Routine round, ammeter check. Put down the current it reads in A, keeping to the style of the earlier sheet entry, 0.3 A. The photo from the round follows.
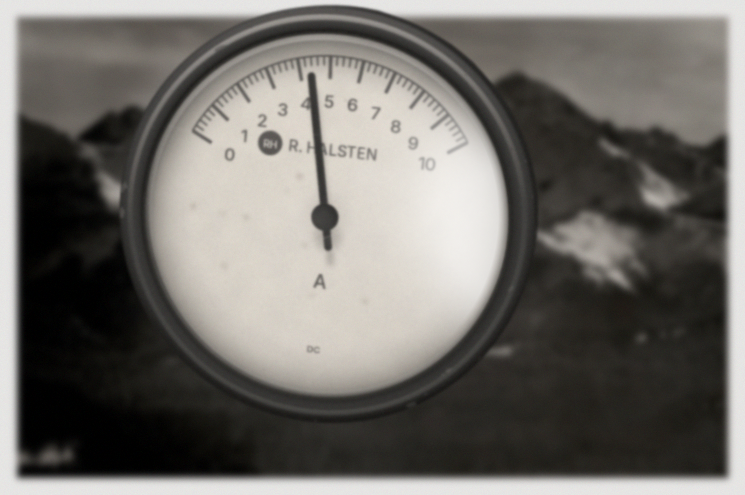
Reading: 4.4 A
